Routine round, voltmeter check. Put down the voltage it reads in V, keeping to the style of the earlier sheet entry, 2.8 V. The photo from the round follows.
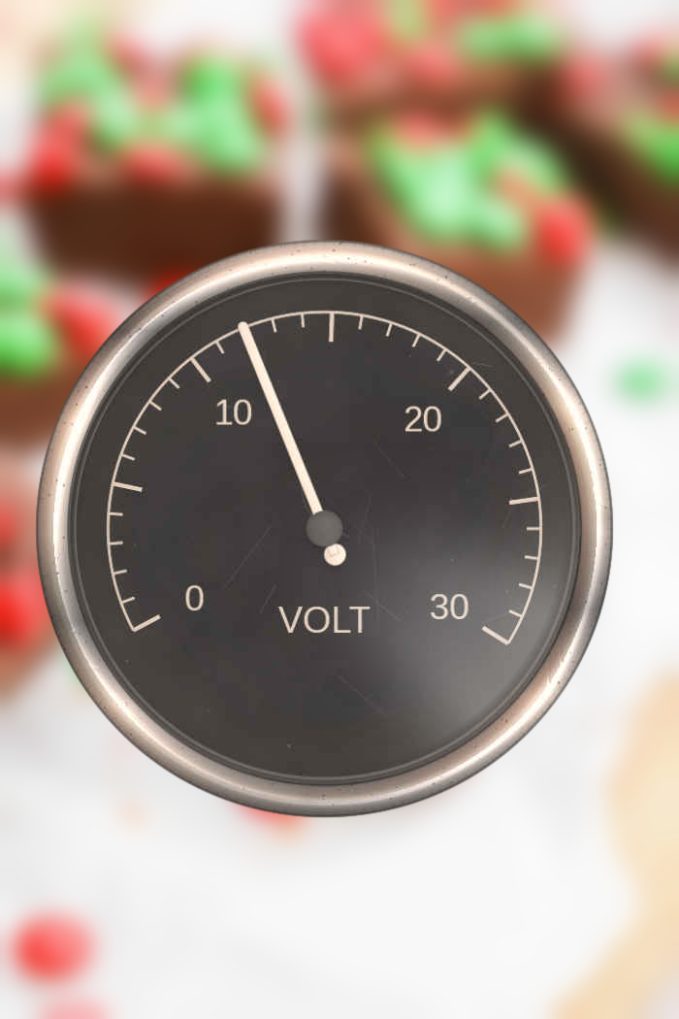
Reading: 12 V
